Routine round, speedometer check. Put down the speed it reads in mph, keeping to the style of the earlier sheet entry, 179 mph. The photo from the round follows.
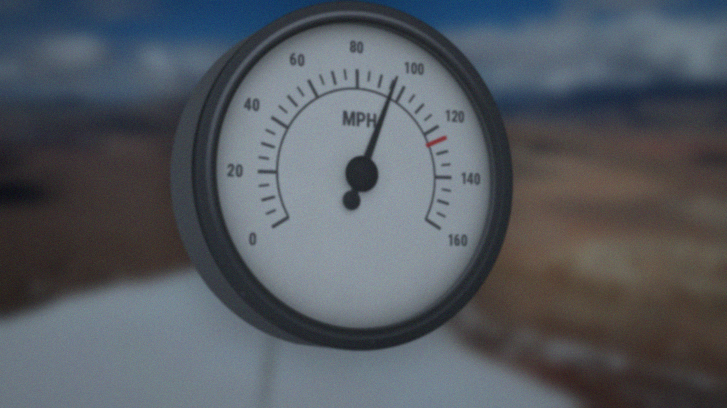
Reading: 95 mph
